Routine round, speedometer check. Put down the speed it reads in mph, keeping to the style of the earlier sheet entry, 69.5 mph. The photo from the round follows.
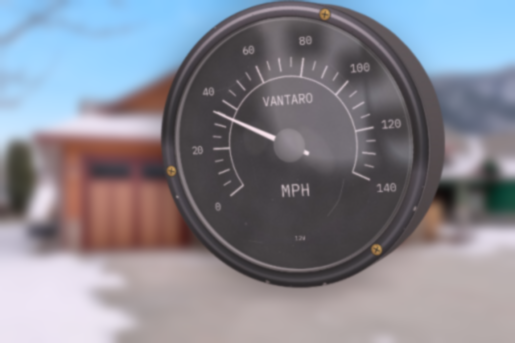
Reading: 35 mph
